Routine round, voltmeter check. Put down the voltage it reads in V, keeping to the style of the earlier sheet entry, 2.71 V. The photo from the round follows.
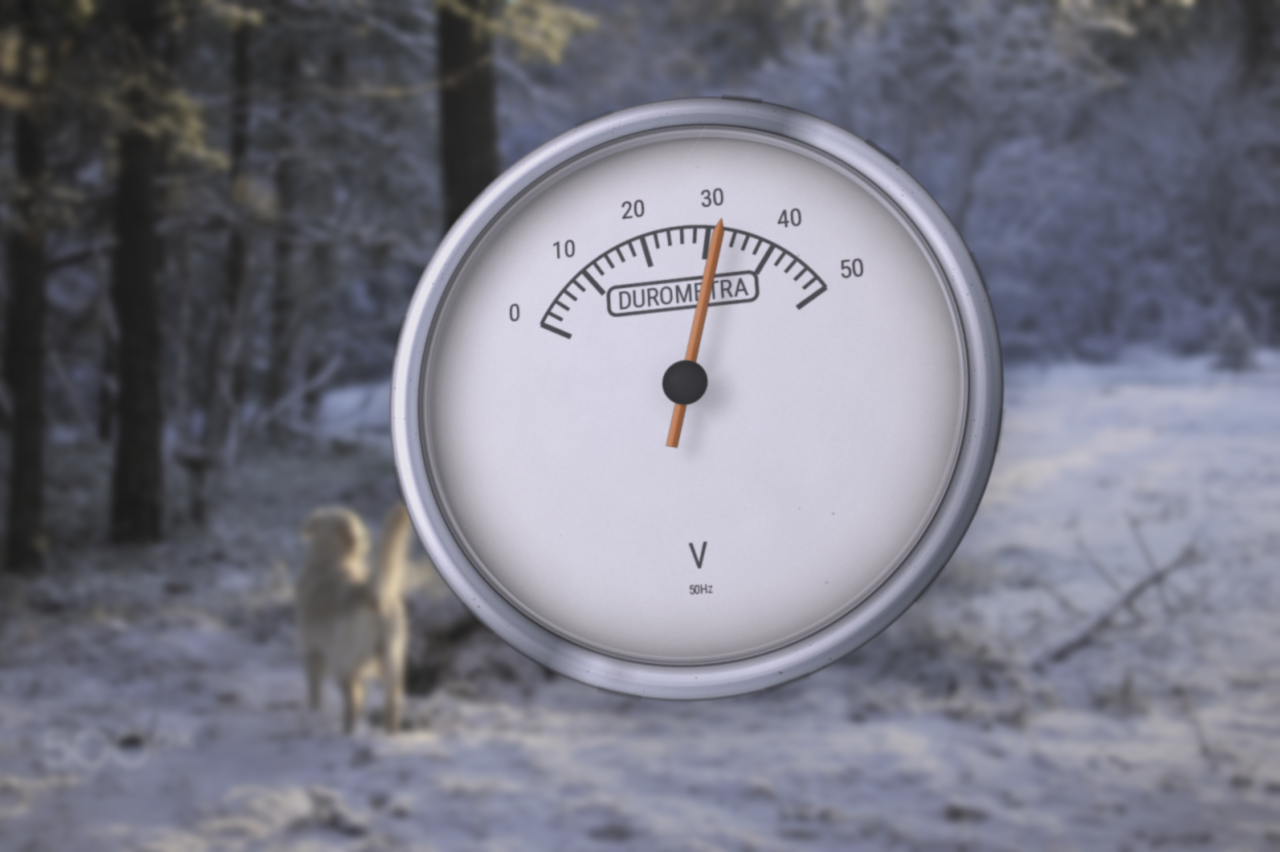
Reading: 32 V
